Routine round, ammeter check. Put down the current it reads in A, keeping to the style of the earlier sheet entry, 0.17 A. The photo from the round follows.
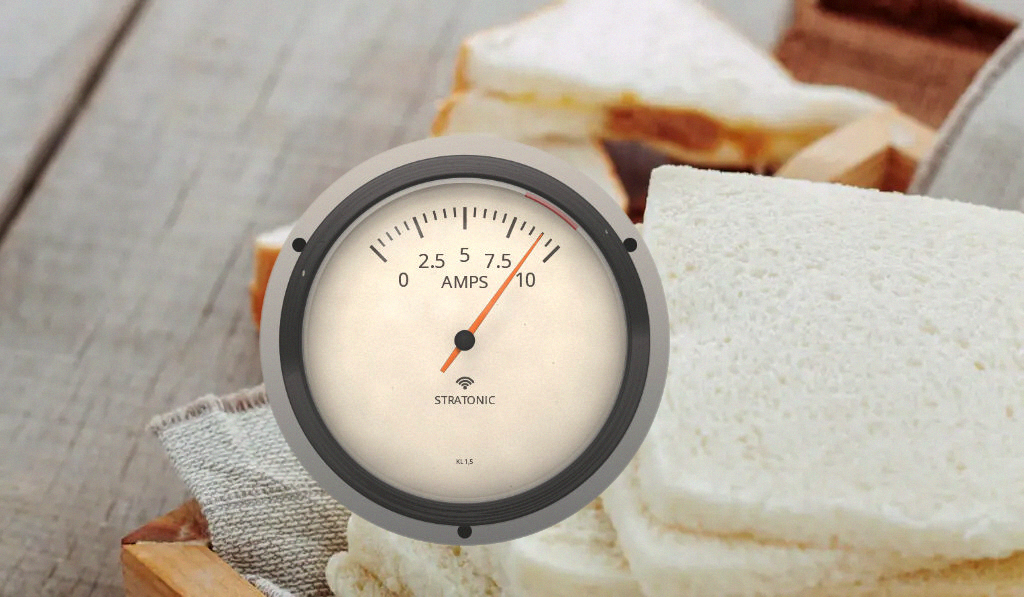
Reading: 9 A
